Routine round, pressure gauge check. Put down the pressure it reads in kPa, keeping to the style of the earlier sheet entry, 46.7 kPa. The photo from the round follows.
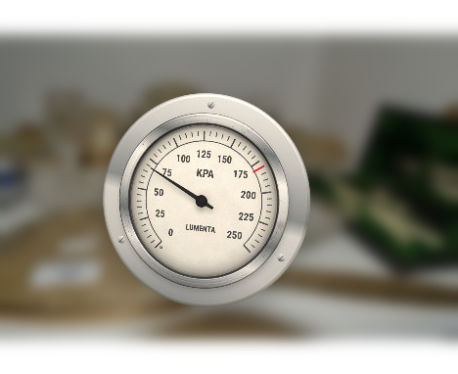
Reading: 70 kPa
